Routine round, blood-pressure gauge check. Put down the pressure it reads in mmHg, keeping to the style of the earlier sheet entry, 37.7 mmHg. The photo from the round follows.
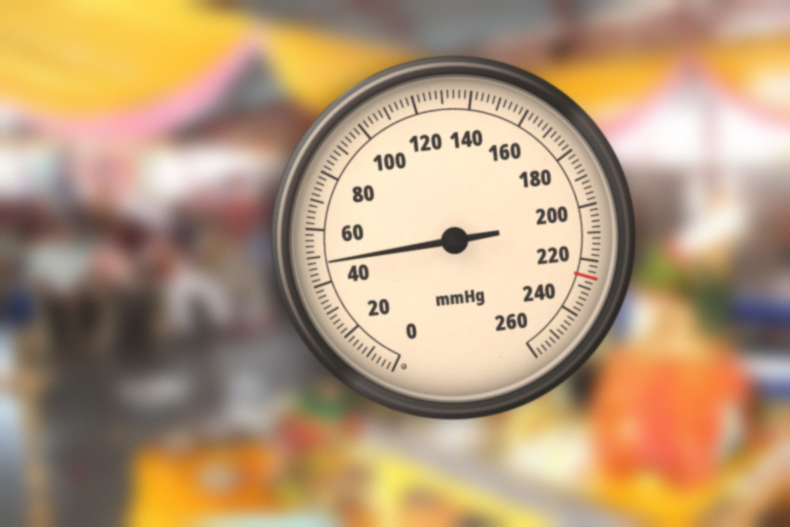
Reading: 48 mmHg
